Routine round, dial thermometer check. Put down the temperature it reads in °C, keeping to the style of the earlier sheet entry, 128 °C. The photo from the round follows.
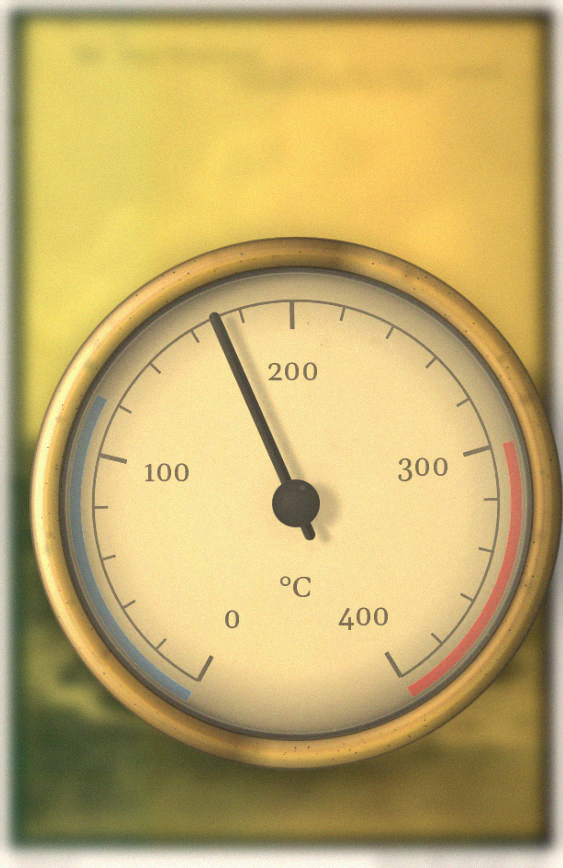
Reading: 170 °C
